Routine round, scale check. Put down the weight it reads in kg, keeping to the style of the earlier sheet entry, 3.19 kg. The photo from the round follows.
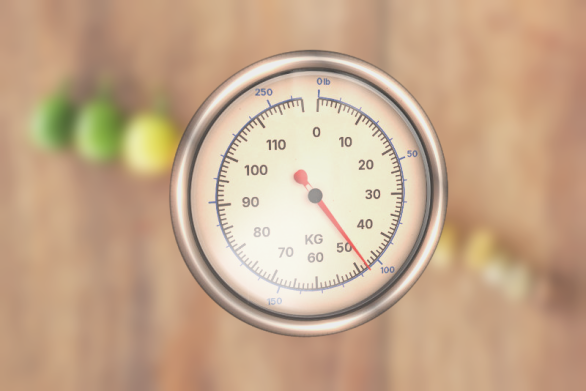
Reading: 48 kg
